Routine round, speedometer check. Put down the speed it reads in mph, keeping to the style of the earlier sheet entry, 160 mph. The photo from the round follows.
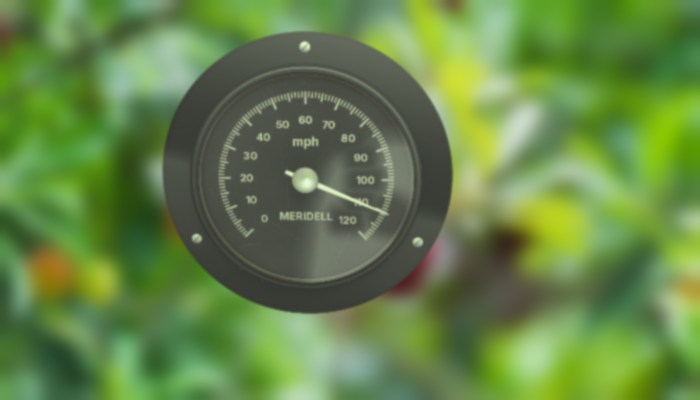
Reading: 110 mph
